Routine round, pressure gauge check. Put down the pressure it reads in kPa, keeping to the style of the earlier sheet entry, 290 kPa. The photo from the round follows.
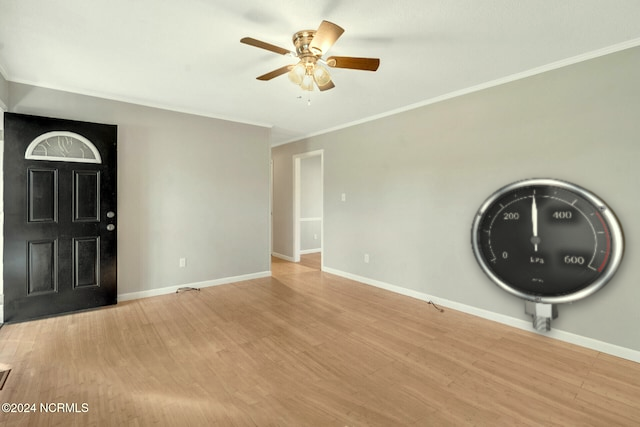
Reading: 300 kPa
